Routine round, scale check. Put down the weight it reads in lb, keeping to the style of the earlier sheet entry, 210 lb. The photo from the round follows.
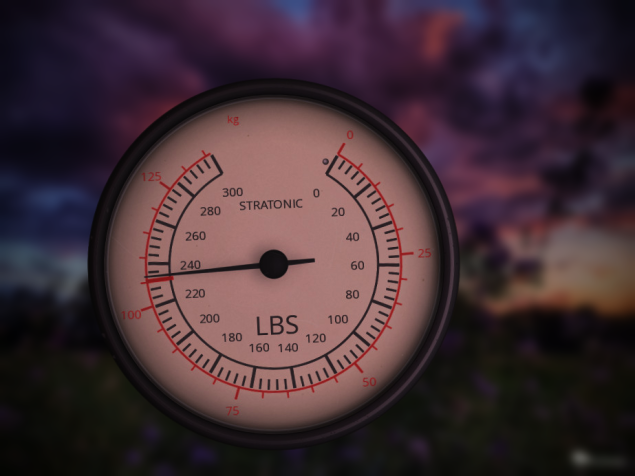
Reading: 234 lb
